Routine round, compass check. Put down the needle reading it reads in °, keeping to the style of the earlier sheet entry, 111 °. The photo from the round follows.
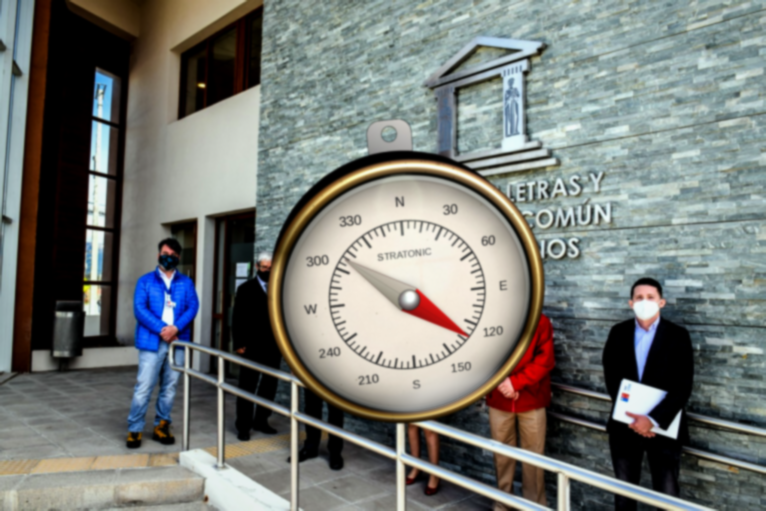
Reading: 130 °
